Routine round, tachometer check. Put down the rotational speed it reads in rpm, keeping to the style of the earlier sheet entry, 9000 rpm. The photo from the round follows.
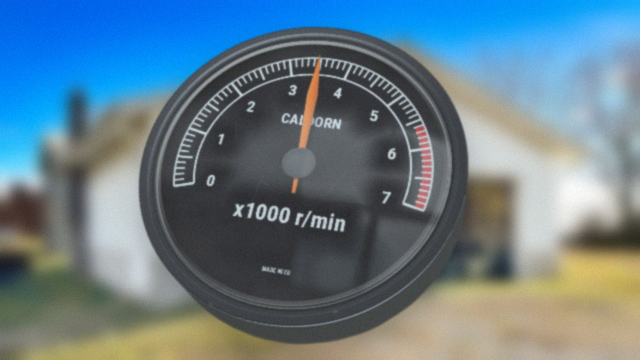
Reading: 3500 rpm
